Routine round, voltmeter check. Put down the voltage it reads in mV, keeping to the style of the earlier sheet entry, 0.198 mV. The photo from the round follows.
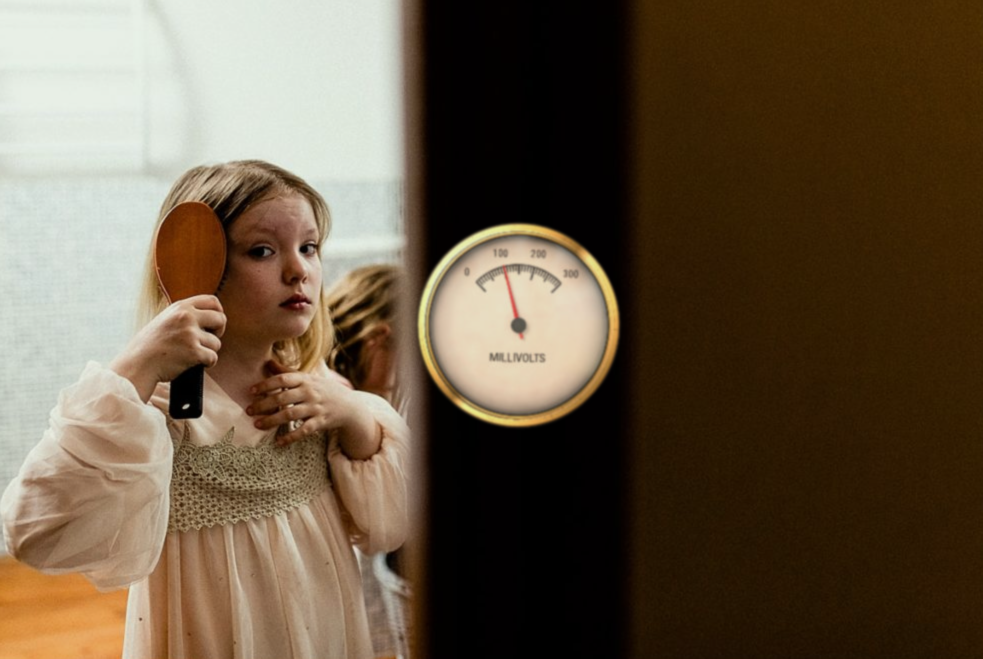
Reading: 100 mV
